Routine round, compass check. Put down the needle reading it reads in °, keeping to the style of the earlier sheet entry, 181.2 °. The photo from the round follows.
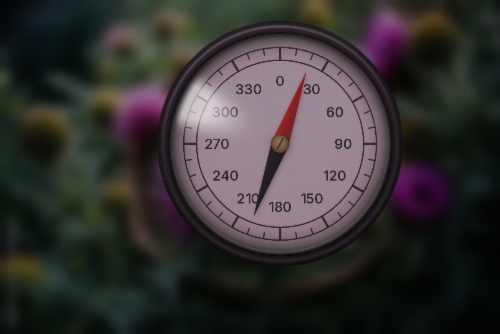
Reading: 20 °
